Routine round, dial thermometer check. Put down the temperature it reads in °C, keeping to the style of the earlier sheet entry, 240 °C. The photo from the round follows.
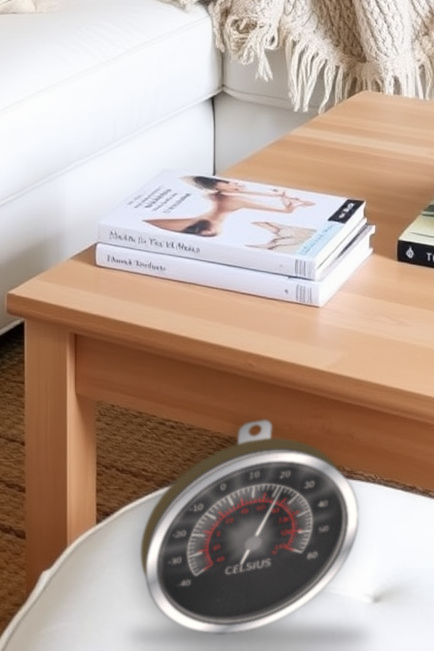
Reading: 20 °C
